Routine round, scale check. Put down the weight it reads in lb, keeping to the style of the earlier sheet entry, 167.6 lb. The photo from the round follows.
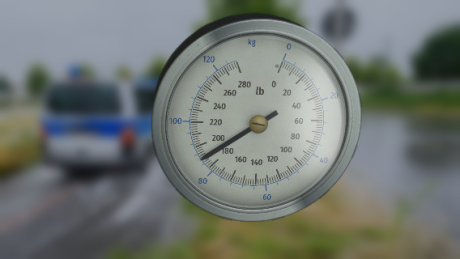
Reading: 190 lb
